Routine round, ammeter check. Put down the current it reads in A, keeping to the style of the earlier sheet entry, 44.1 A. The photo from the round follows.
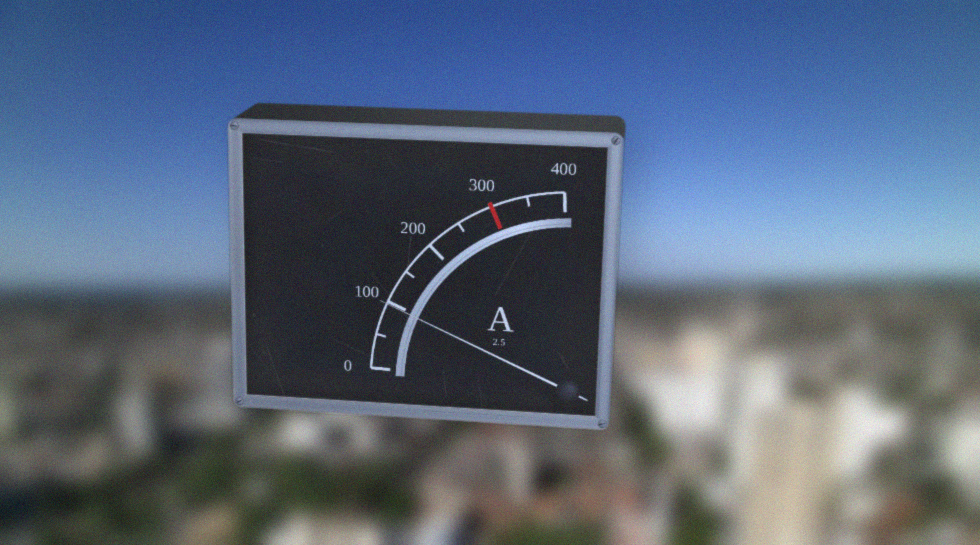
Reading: 100 A
